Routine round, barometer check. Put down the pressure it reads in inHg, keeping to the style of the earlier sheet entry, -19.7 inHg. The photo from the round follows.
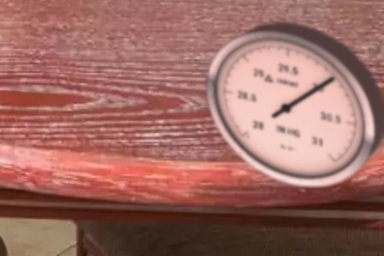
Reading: 30 inHg
